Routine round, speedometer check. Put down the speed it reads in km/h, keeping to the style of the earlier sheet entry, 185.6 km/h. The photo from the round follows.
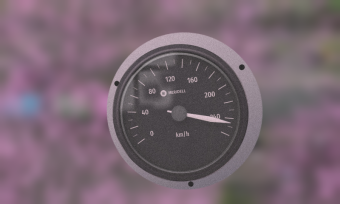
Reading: 245 km/h
